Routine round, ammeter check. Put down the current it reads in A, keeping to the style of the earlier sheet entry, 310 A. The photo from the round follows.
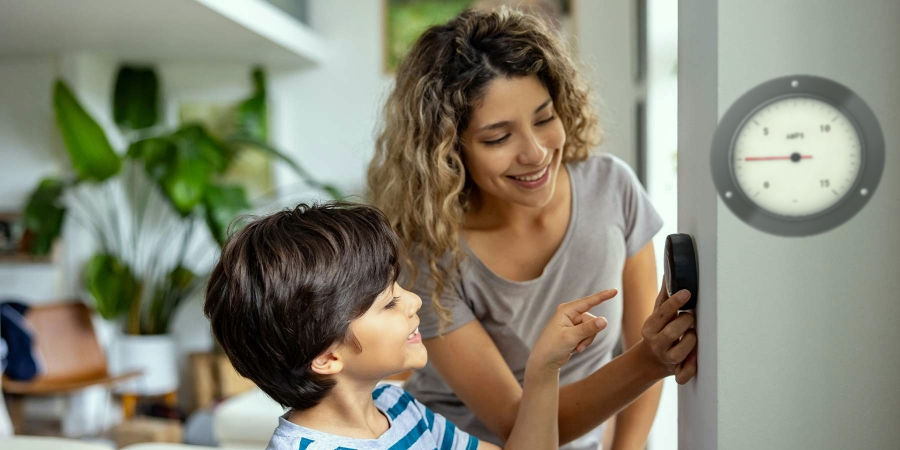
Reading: 2.5 A
